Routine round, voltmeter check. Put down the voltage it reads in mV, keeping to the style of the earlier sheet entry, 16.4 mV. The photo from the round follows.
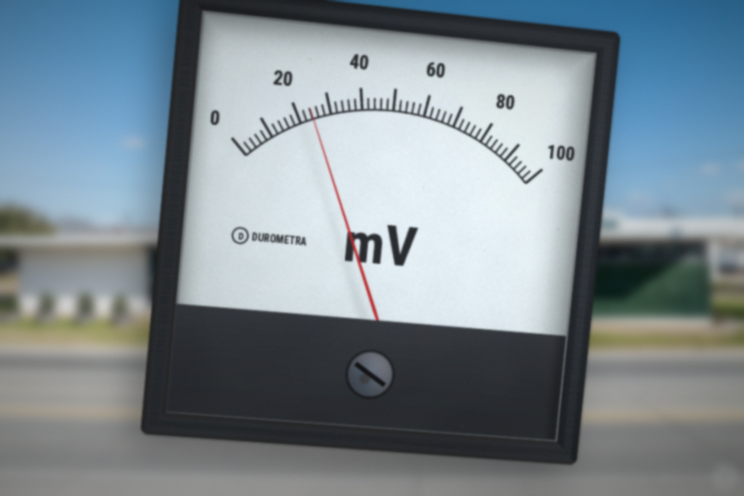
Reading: 24 mV
